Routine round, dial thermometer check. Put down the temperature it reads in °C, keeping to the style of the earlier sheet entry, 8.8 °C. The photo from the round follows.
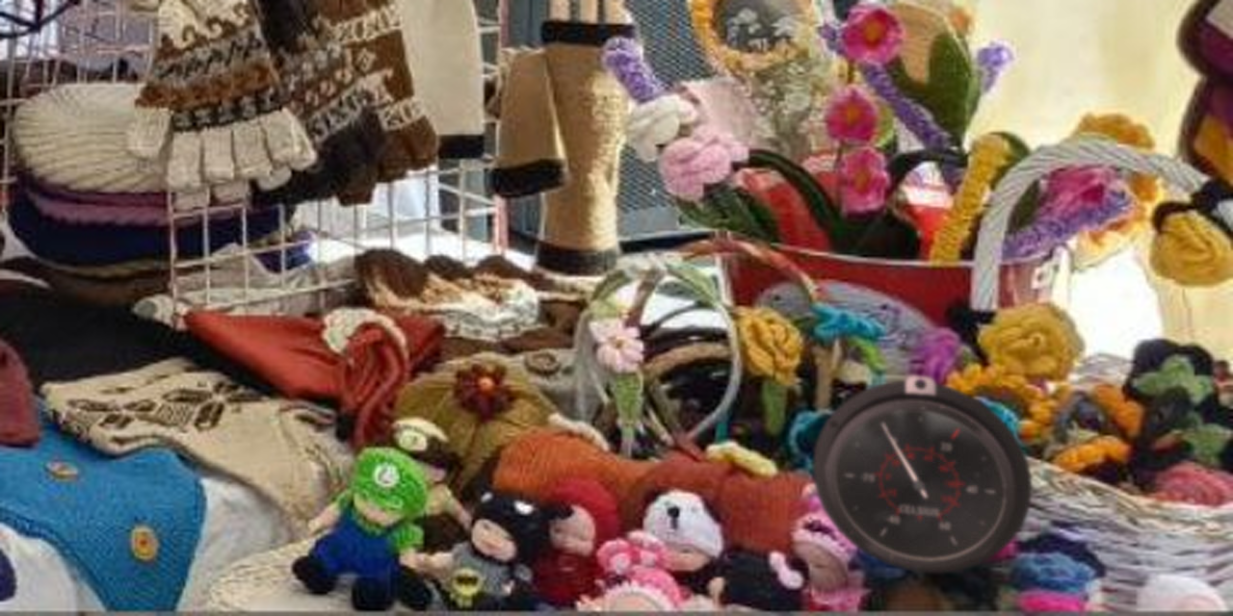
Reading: 0 °C
